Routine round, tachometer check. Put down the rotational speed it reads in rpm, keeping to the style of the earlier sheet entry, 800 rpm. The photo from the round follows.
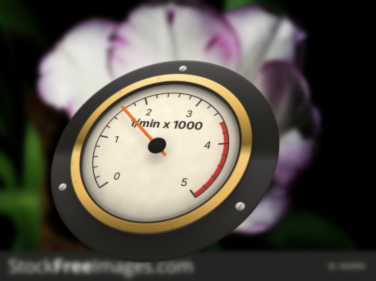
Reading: 1600 rpm
